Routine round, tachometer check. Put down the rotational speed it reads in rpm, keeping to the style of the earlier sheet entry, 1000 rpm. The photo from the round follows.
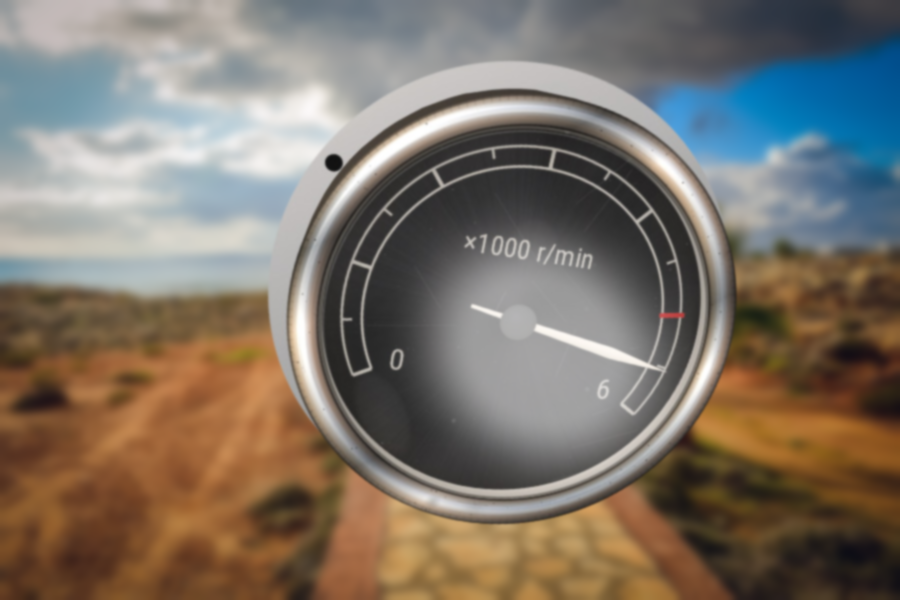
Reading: 5500 rpm
